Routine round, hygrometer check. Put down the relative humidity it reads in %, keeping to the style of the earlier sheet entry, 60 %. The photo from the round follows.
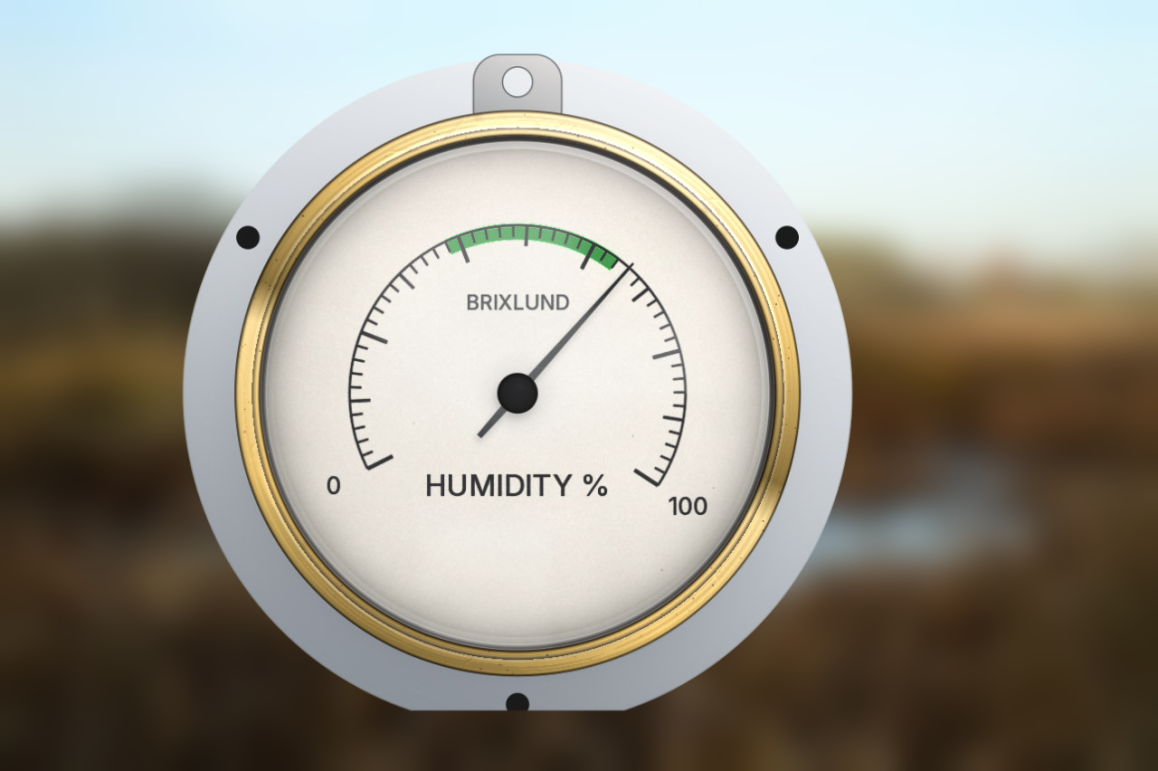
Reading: 66 %
